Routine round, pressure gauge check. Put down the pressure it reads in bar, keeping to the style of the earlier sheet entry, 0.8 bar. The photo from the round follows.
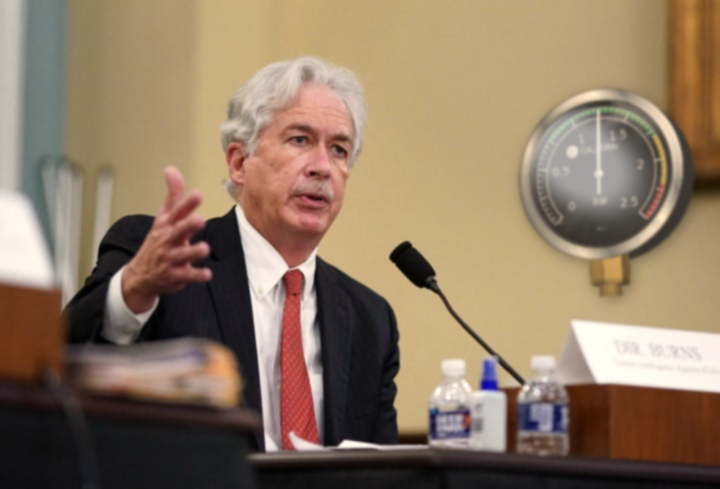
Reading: 1.25 bar
